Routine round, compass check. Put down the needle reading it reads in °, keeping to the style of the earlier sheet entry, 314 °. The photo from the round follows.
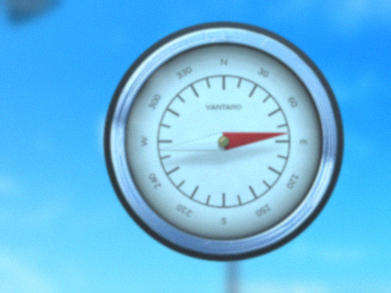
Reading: 82.5 °
